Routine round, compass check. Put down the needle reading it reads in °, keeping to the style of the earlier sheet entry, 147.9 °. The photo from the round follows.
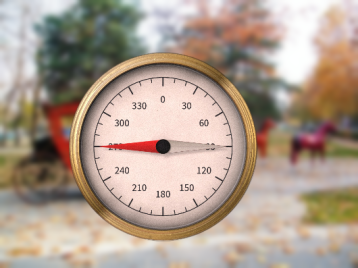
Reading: 270 °
